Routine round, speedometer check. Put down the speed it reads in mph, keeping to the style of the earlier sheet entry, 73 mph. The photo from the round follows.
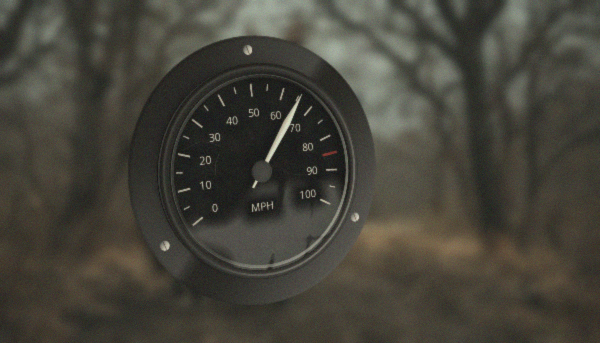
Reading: 65 mph
